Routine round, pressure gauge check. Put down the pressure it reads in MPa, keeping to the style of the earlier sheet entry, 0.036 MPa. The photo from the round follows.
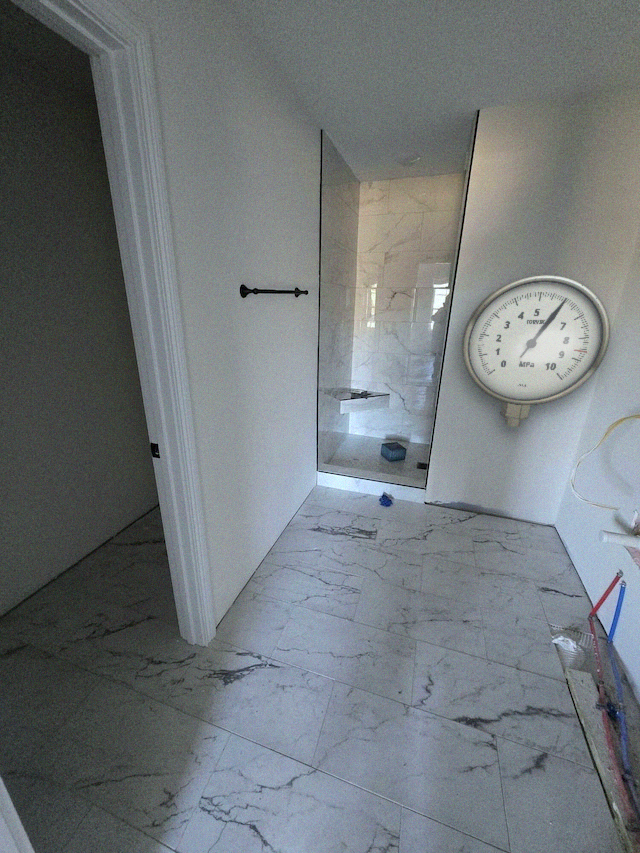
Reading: 6 MPa
